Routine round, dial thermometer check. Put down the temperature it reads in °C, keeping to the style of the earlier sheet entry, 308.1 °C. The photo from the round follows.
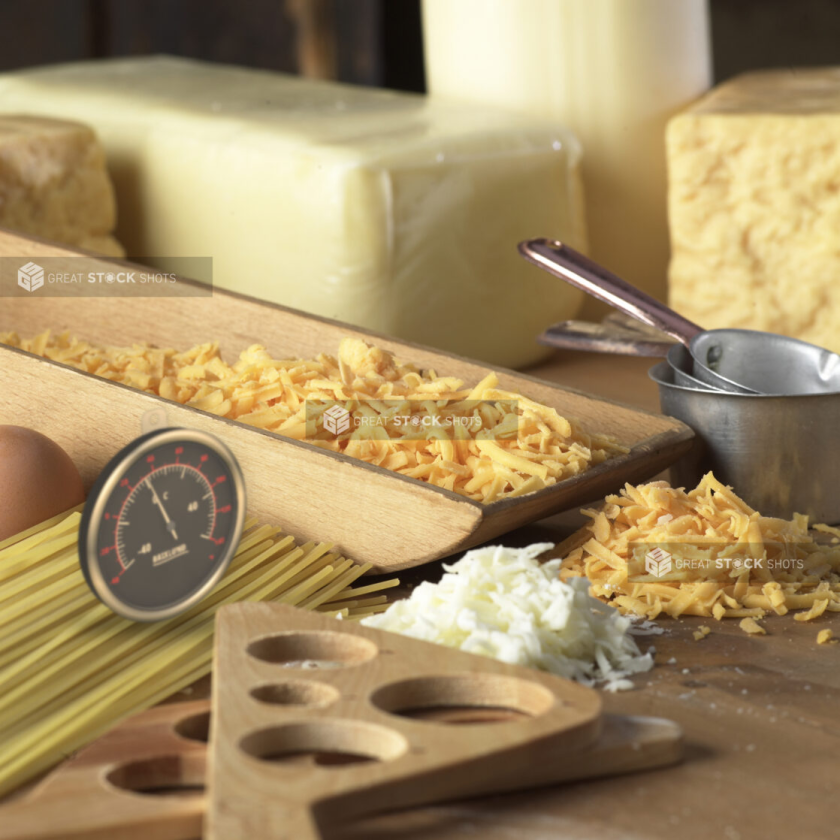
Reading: 0 °C
